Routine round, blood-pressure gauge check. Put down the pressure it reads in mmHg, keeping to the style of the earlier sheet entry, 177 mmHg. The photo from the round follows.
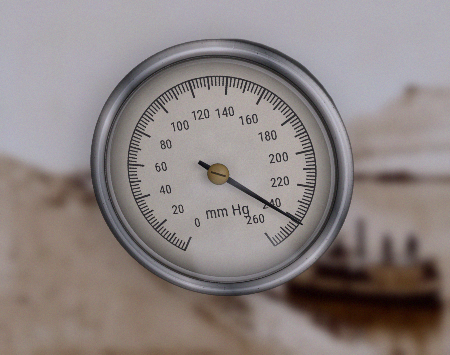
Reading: 240 mmHg
